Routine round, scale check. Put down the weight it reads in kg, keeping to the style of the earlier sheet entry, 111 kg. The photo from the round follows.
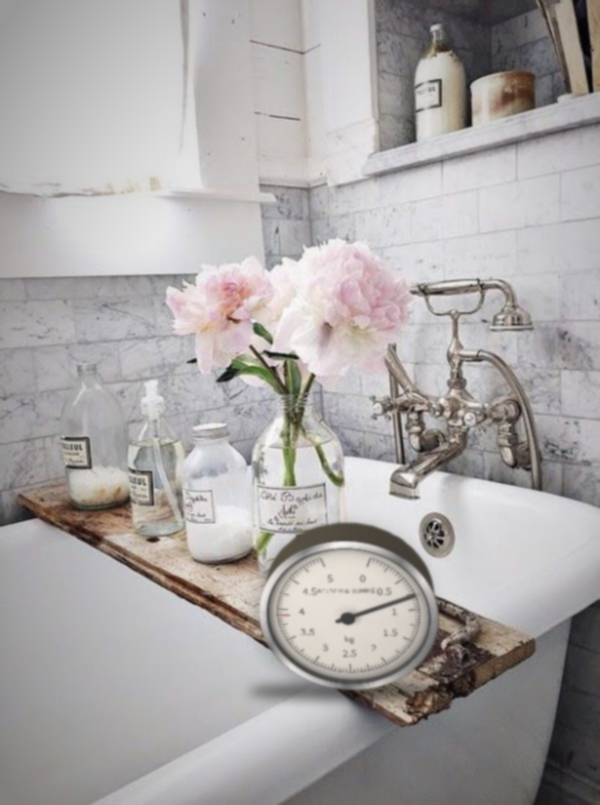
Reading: 0.75 kg
